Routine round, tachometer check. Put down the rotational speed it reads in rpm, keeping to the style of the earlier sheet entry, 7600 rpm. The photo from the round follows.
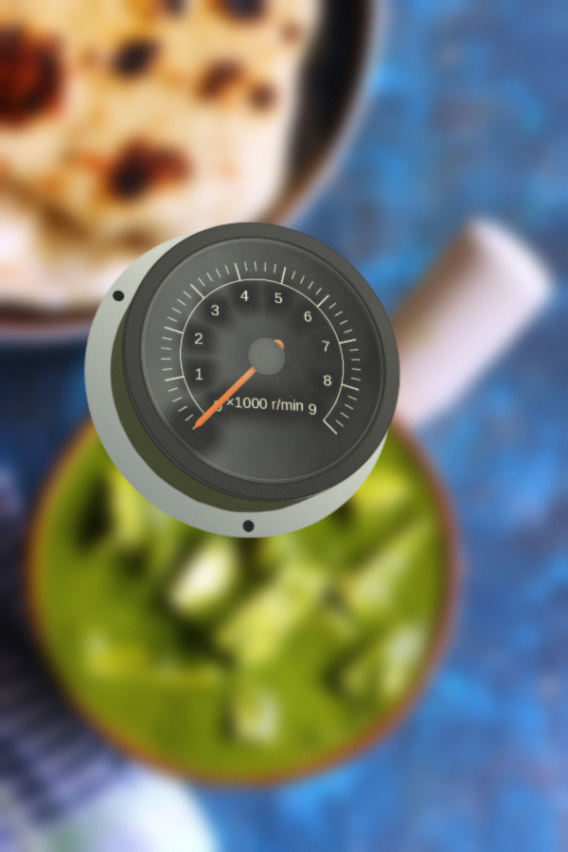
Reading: 0 rpm
